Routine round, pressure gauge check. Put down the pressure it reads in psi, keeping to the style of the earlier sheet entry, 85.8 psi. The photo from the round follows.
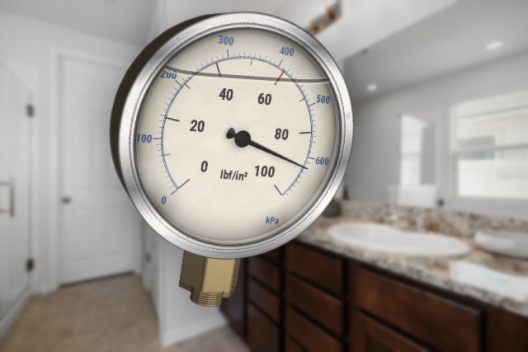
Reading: 90 psi
